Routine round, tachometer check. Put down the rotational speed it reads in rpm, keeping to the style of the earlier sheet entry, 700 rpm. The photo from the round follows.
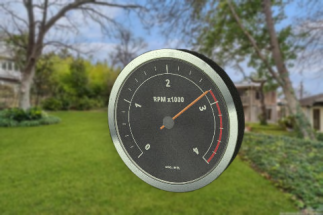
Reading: 2800 rpm
